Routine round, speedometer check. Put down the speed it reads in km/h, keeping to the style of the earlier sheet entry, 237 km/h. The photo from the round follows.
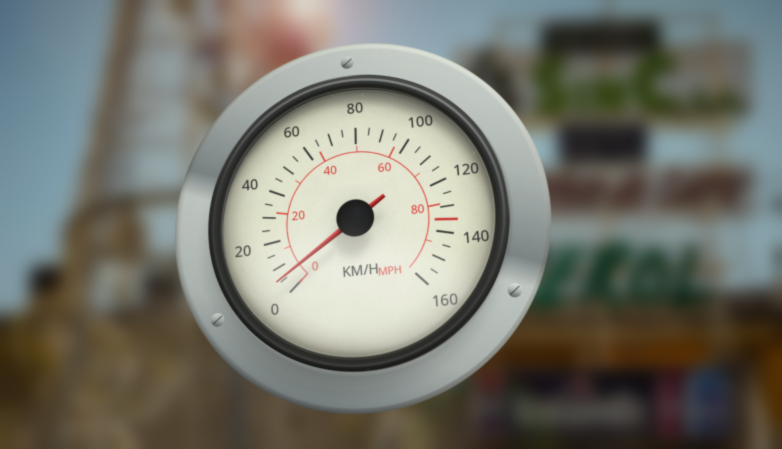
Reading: 5 km/h
